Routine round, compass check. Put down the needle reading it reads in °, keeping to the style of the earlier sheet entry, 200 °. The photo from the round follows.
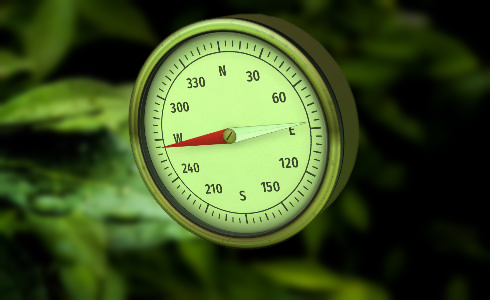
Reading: 265 °
